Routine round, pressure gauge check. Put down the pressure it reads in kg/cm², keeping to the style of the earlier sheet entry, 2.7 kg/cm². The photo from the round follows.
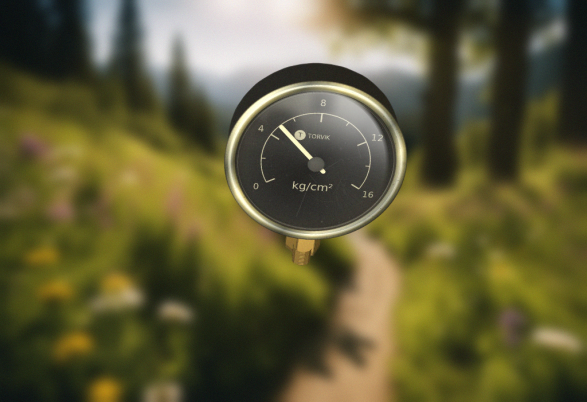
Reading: 5 kg/cm²
